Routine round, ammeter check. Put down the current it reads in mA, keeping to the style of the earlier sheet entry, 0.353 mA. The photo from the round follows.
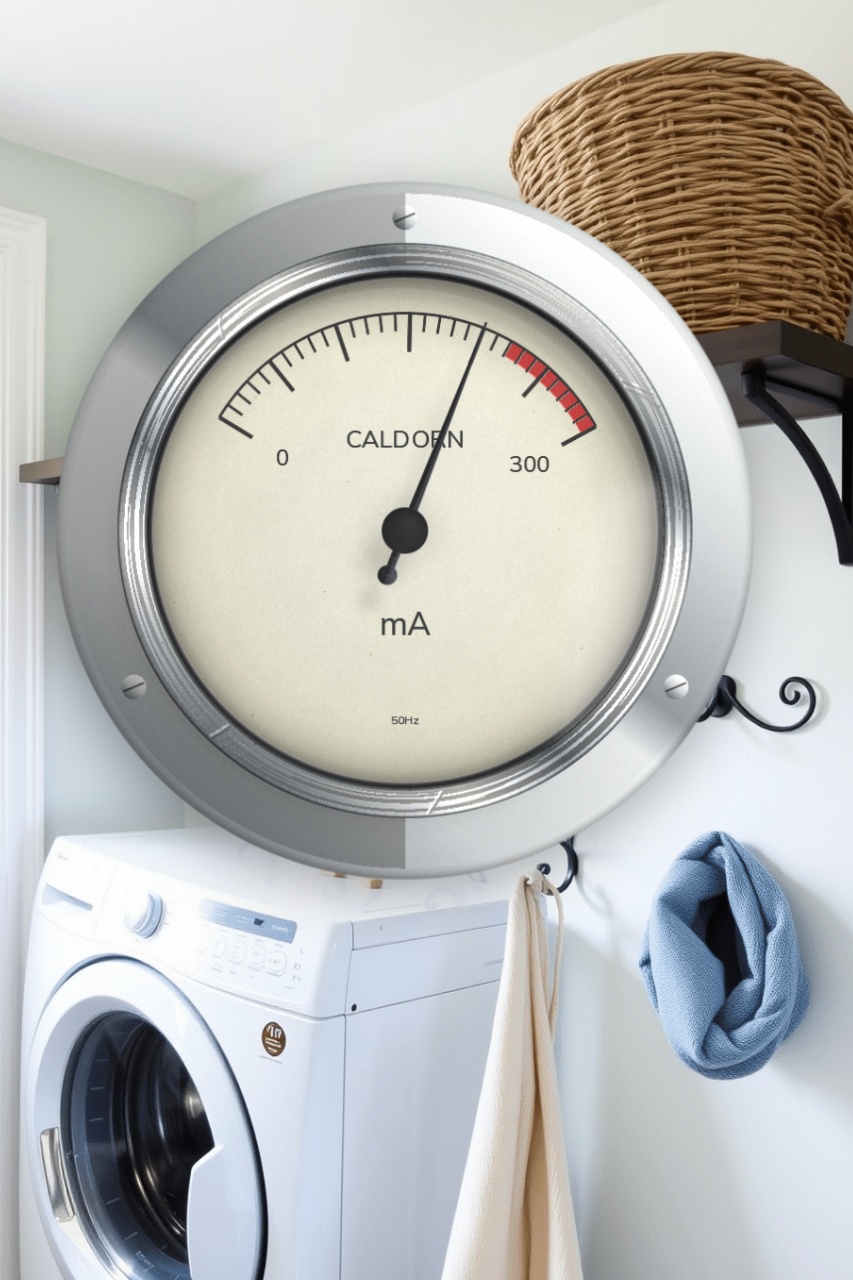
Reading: 200 mA
